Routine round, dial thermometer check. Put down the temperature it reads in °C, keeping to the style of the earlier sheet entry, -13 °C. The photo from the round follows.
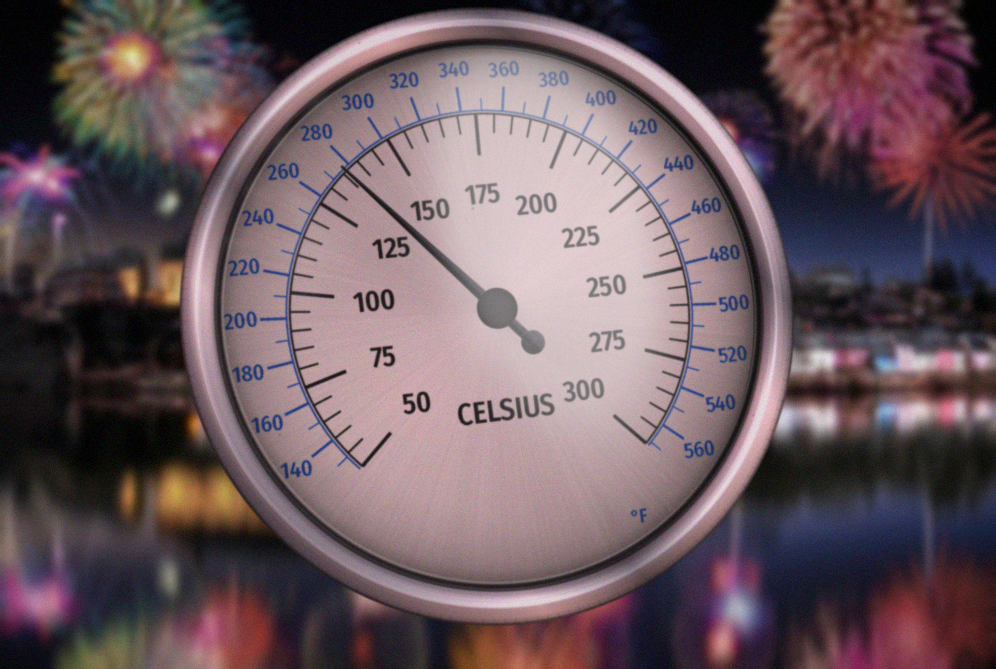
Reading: 135 °C
